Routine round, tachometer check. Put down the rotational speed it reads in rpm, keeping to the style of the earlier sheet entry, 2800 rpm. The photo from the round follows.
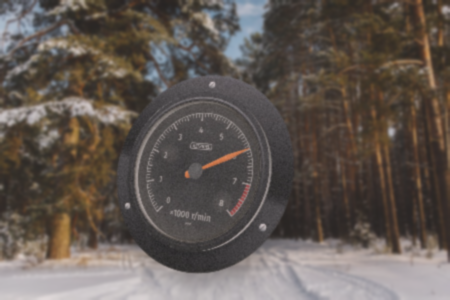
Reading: 6000 rpm
